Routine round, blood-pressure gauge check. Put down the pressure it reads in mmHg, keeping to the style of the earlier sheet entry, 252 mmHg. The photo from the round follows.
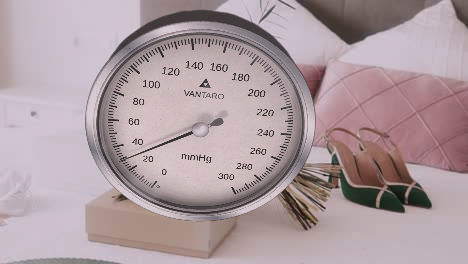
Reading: 30 mmHg
